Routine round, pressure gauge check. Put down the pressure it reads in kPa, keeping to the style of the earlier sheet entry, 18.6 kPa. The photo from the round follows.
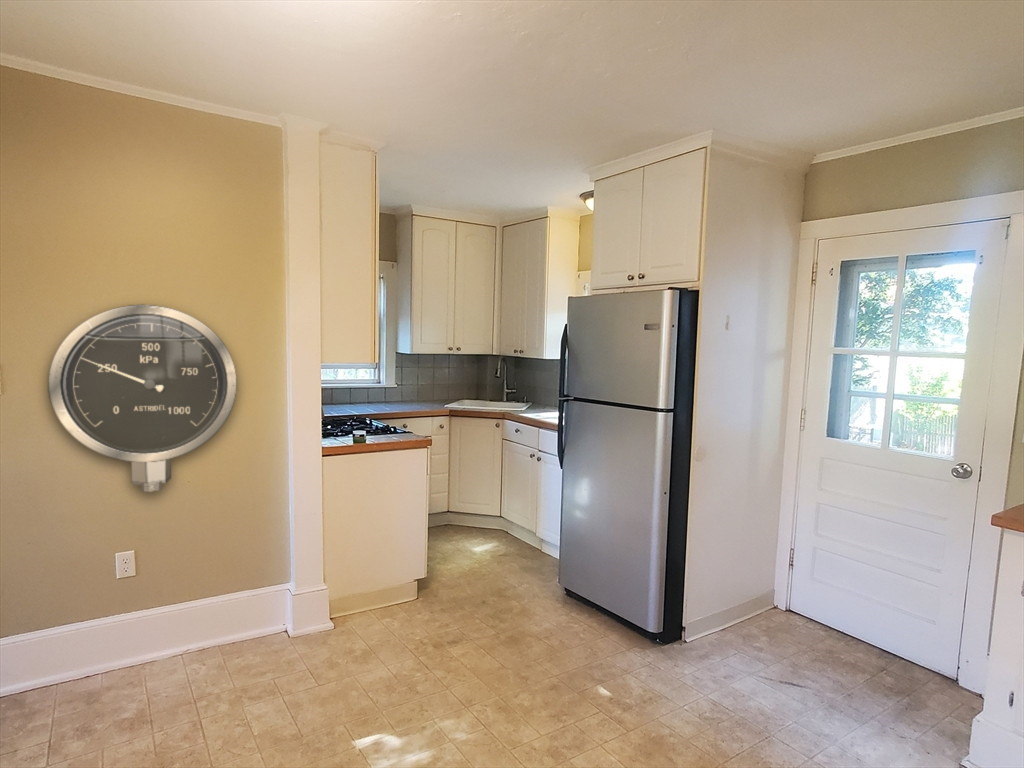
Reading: 250 kPa
